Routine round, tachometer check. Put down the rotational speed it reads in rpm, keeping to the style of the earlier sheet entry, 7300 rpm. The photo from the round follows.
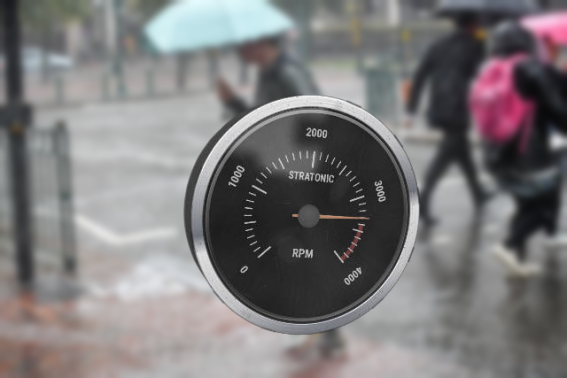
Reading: 3300 rpm
